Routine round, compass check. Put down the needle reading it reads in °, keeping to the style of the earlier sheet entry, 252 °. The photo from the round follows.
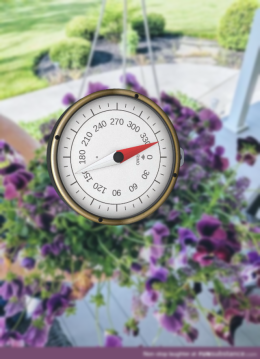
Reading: 340 °
